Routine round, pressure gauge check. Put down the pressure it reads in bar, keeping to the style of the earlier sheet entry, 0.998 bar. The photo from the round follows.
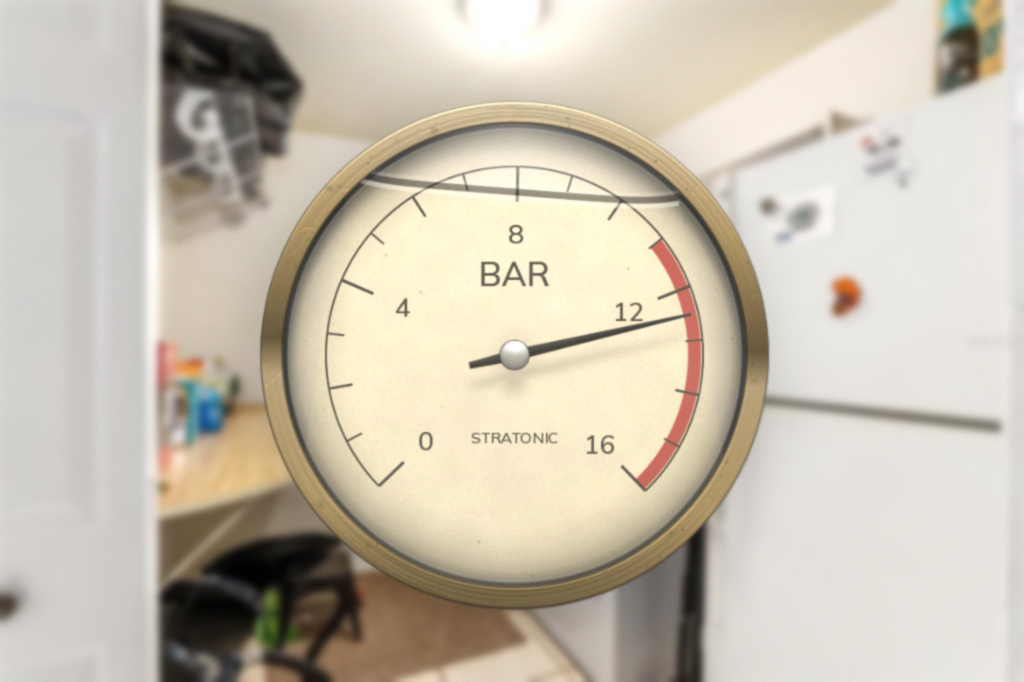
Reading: 12.5 bar
